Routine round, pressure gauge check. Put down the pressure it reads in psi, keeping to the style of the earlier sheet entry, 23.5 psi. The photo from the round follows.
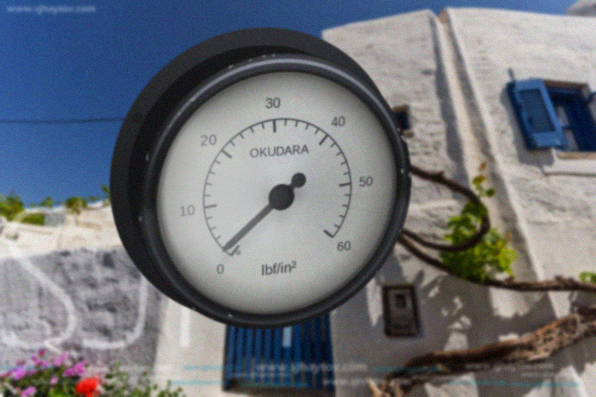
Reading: 2 psi
